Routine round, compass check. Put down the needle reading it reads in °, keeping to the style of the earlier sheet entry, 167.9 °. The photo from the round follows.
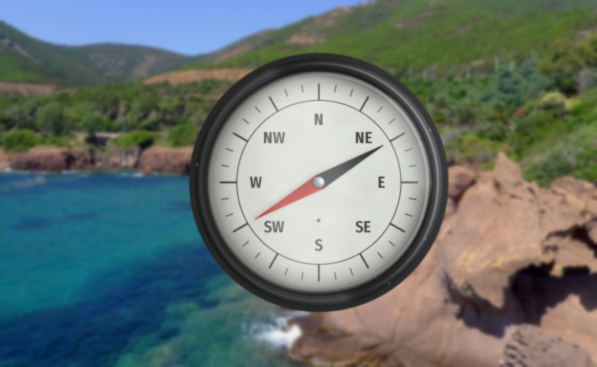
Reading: 240 °
